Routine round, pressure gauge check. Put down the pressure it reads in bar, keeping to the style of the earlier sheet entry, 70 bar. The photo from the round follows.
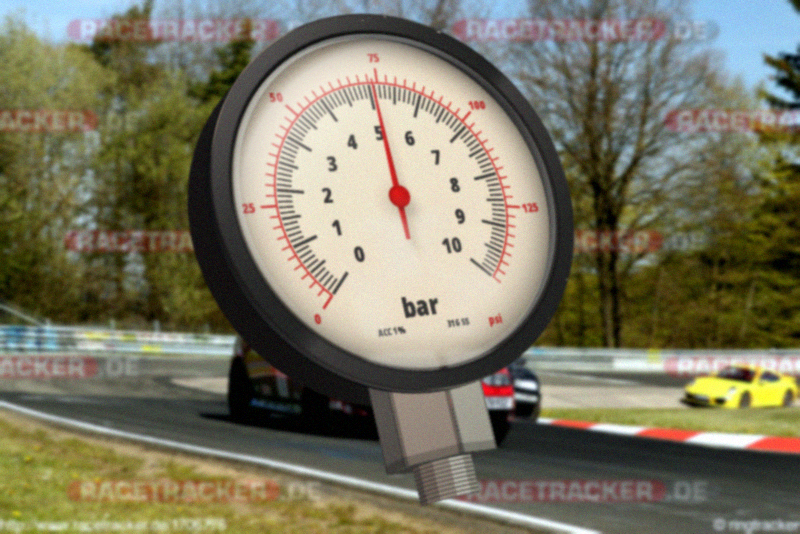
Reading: 5 bar
